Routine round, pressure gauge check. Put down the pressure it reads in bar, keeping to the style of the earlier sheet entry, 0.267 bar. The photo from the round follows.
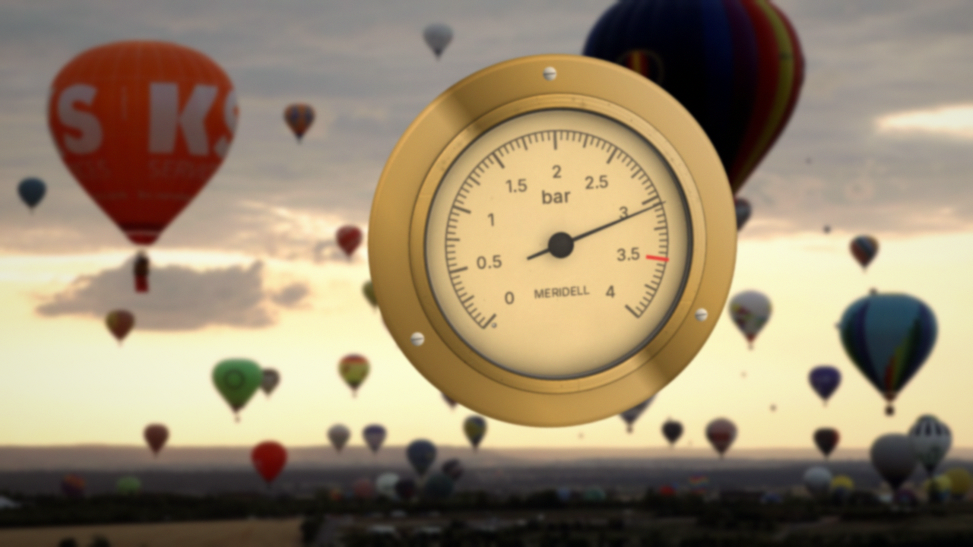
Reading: 3.05 bar
